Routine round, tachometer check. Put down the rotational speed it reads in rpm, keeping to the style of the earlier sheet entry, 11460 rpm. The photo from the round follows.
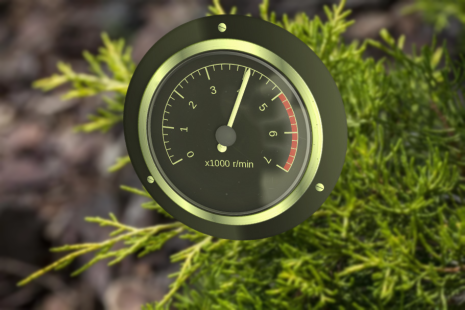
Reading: 4100 rpm
